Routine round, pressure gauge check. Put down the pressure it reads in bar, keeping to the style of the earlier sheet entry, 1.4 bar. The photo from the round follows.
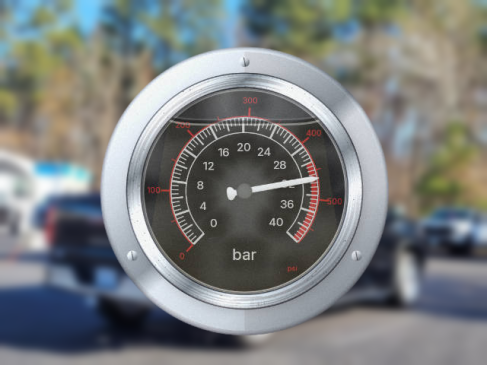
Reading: 32 bar
